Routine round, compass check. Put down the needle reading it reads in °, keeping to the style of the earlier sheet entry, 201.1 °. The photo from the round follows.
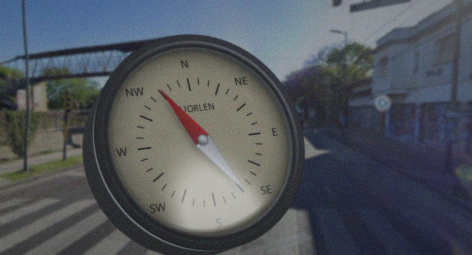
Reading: 330 °
